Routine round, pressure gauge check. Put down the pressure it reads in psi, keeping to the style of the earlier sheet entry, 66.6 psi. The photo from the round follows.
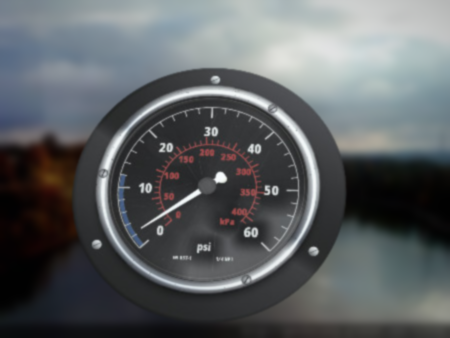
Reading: 2 psi
